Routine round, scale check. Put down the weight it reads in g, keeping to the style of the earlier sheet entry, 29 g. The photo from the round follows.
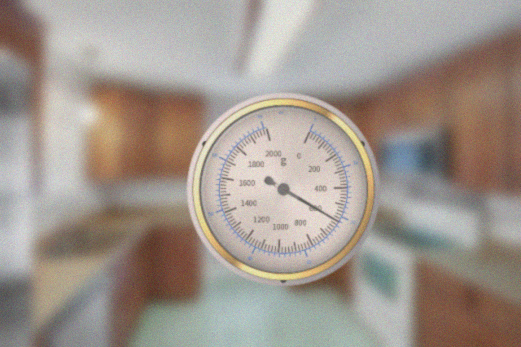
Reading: 600 g
